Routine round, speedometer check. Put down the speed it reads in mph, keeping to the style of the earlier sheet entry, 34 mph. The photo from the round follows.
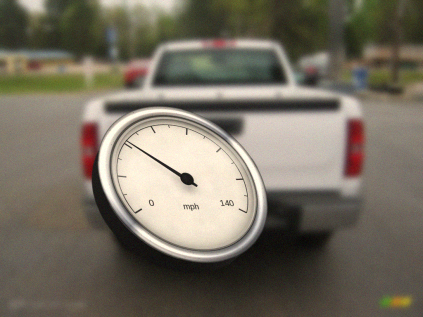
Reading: 40 mph
